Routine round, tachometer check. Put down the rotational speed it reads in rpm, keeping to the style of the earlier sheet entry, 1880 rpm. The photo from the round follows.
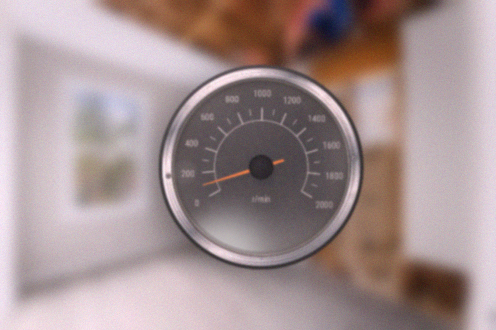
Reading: 100 rpm
